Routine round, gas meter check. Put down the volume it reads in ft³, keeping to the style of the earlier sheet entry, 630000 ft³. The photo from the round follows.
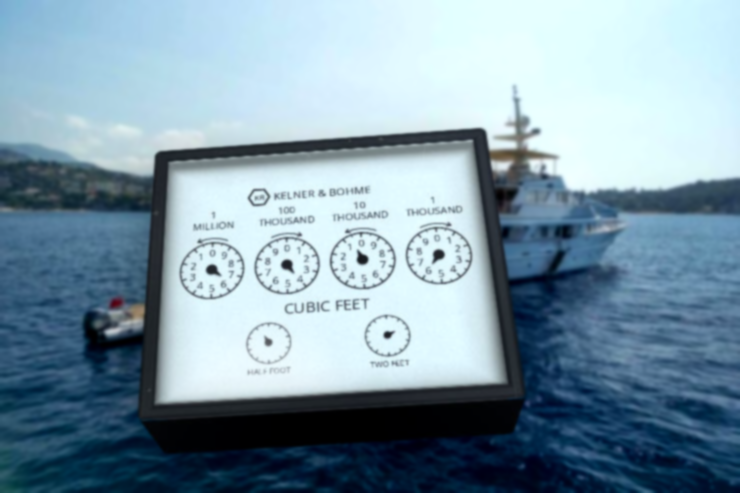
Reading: 640600 ft³
